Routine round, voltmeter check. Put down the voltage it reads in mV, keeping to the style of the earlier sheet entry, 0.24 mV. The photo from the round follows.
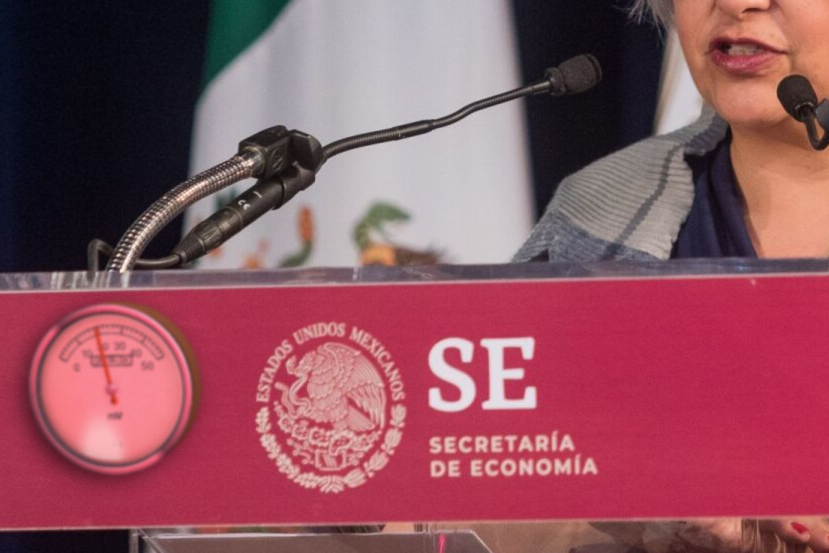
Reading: 20 mV
